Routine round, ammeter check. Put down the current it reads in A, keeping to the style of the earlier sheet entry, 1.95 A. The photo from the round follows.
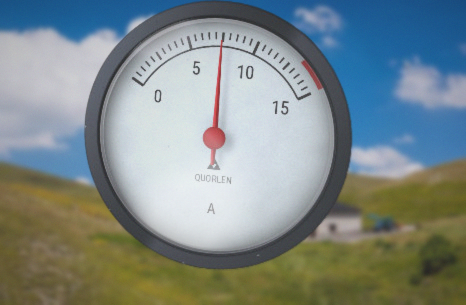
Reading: 7.5 A
